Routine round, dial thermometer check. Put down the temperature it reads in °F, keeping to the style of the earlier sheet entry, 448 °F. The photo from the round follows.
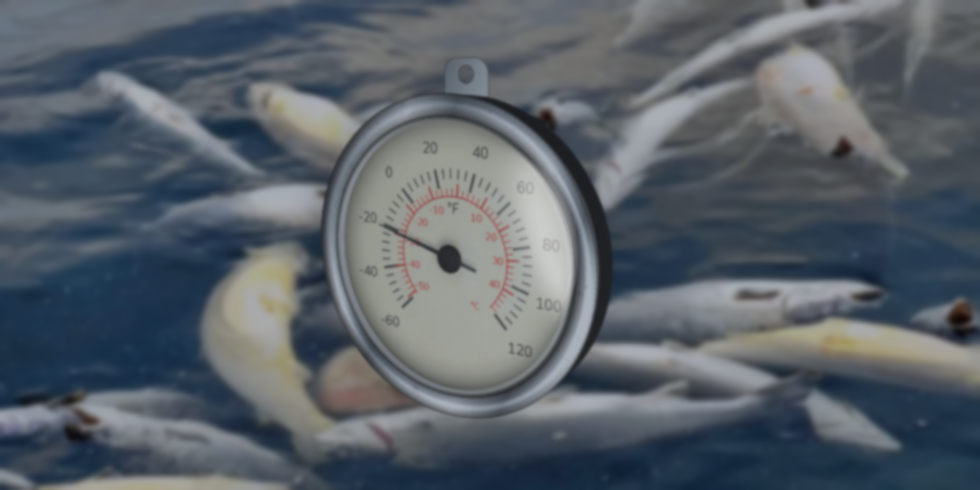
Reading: -20 °F
